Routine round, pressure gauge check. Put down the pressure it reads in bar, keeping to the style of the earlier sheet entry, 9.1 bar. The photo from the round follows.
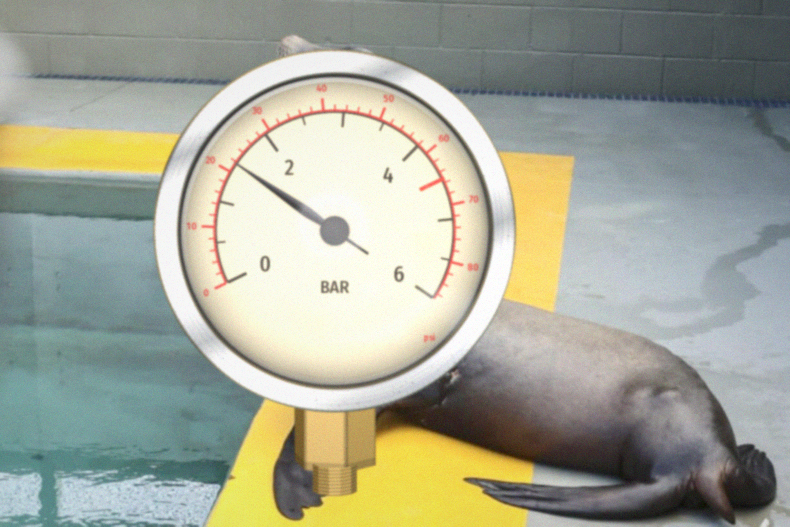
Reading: 1.5 bar
